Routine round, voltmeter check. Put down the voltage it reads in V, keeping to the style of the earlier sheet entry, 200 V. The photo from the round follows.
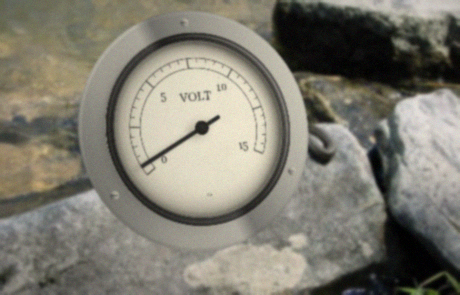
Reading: 0.5 V
